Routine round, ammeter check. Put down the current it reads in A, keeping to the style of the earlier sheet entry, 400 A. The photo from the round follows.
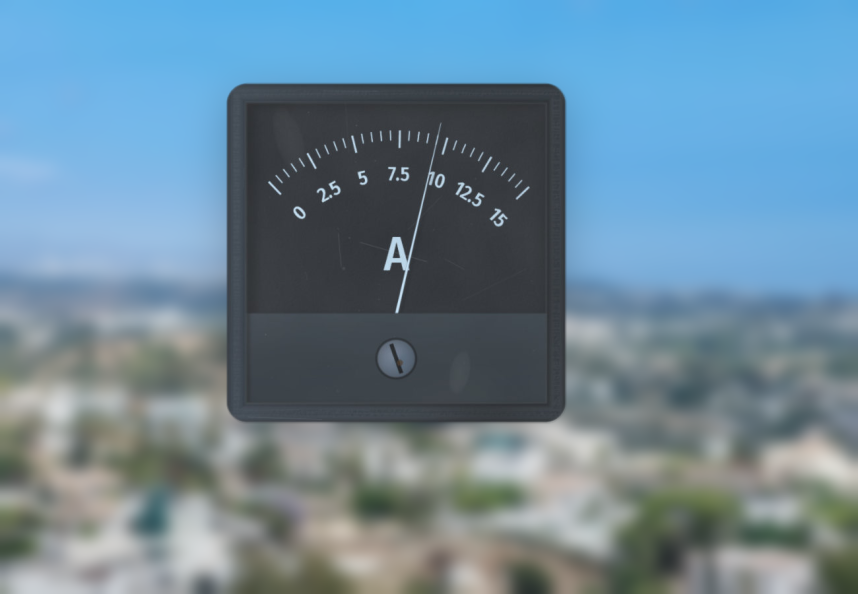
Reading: 9.5 A
